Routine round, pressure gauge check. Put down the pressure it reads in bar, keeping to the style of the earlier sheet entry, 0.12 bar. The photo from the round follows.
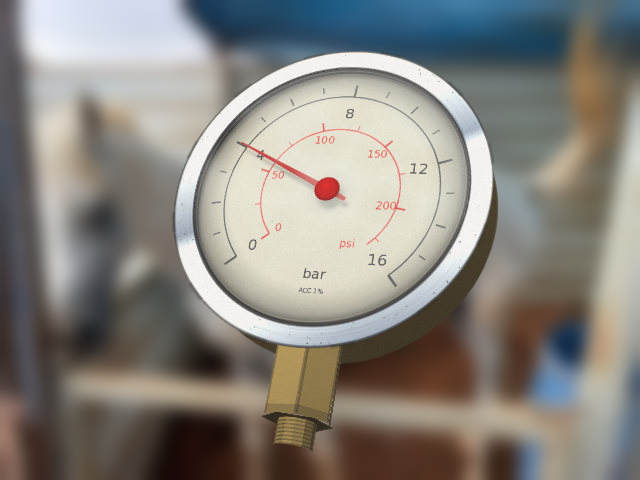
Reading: 4 bar
